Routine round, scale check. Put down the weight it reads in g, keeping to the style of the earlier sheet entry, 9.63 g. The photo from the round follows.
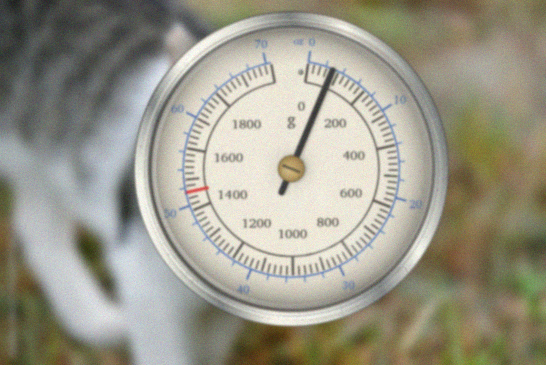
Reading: 80 g
